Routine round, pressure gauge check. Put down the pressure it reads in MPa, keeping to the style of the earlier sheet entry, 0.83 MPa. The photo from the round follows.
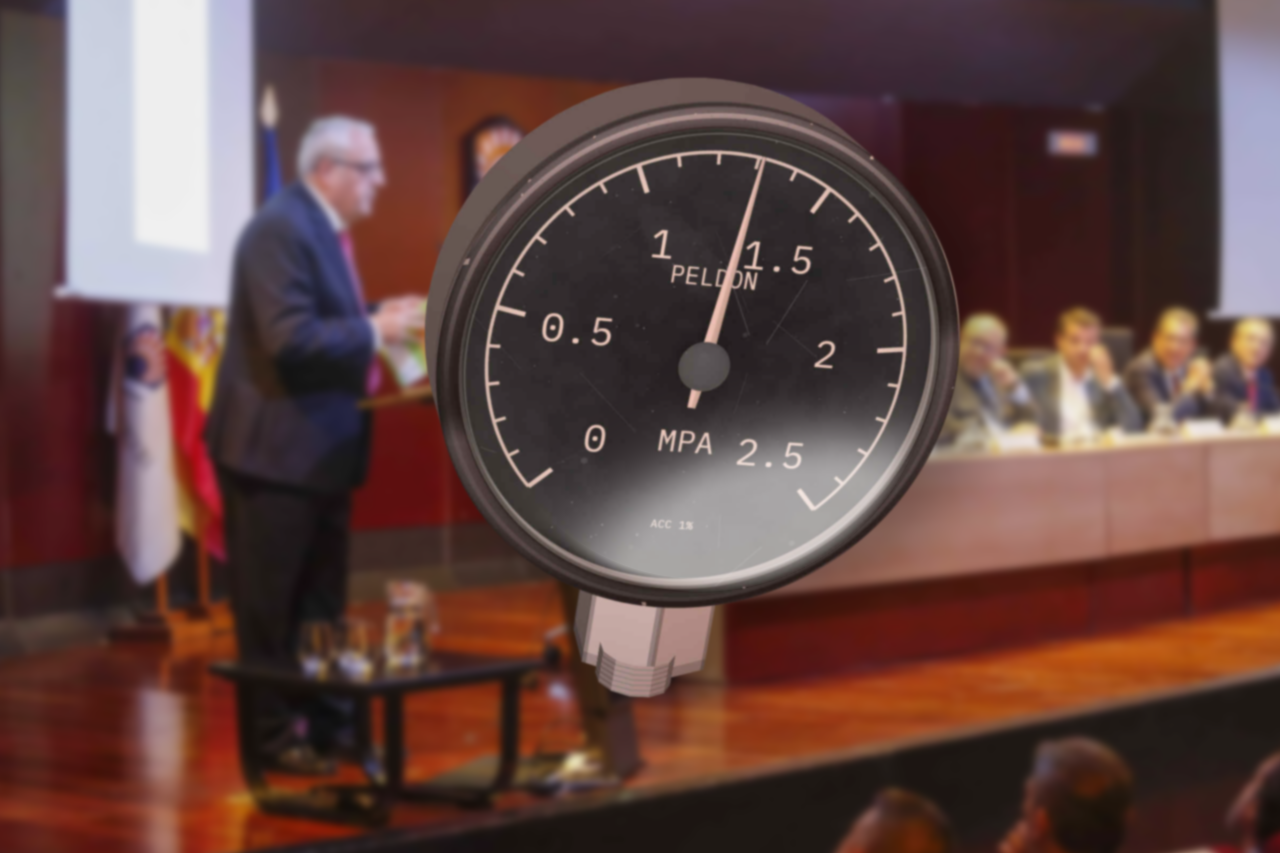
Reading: 1.3 MPa
